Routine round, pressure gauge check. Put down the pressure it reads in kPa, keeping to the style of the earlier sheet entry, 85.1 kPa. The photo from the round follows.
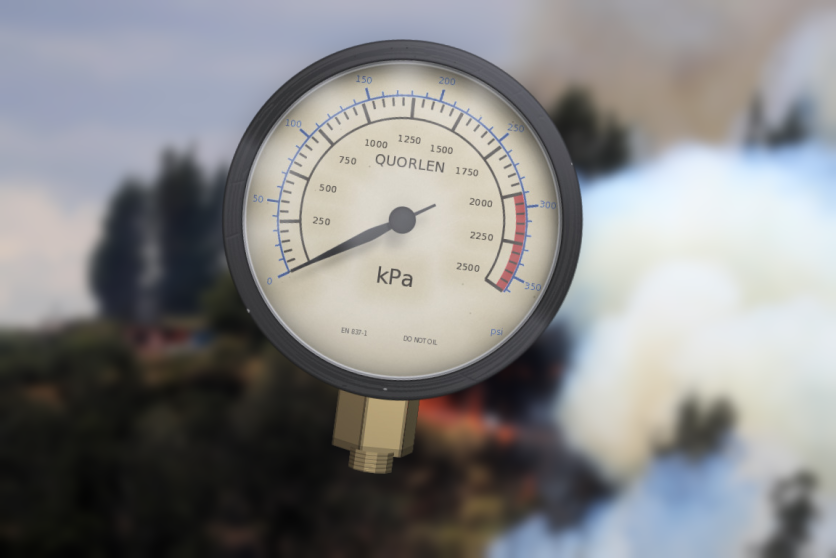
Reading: 0 kPa
